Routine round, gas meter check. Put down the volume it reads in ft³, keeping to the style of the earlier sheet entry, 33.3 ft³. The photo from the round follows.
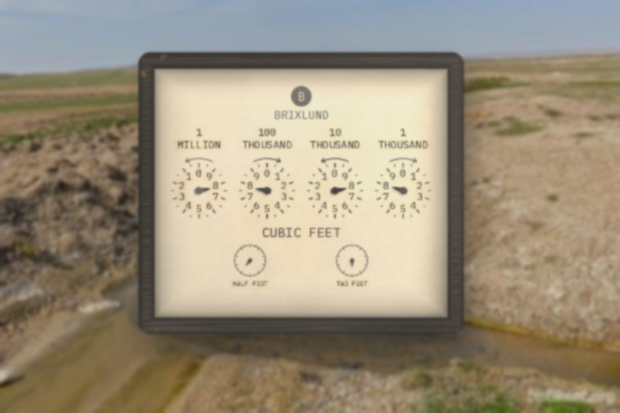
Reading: 777800 ft³
